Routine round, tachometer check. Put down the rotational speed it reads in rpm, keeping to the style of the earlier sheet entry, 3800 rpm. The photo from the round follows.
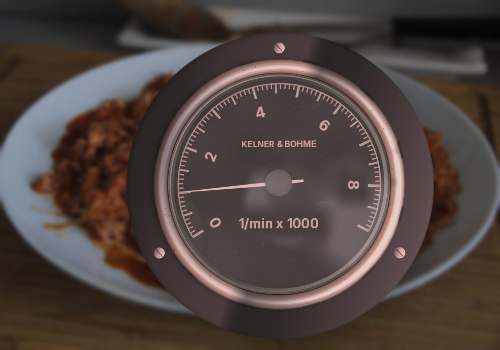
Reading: 1000 rpm
